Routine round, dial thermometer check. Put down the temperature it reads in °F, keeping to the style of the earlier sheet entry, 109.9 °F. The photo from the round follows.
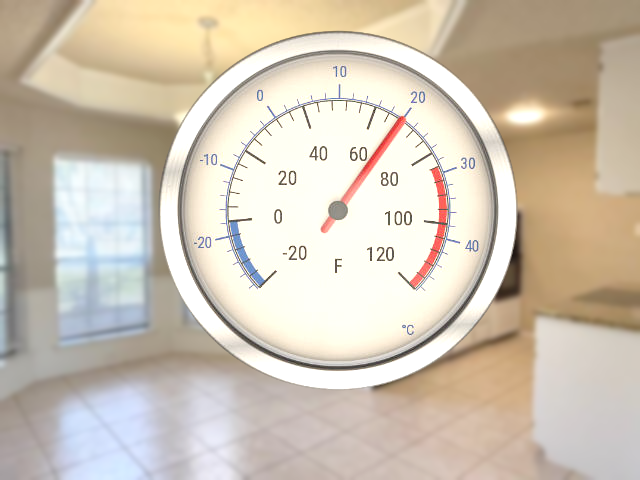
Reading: 68 °F
